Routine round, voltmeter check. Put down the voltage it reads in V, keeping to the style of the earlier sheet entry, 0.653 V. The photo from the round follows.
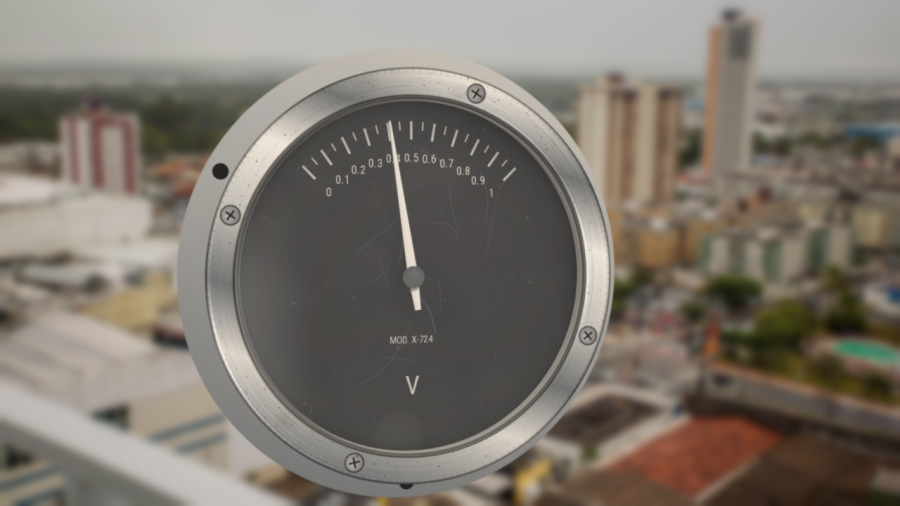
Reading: 0.4 V
